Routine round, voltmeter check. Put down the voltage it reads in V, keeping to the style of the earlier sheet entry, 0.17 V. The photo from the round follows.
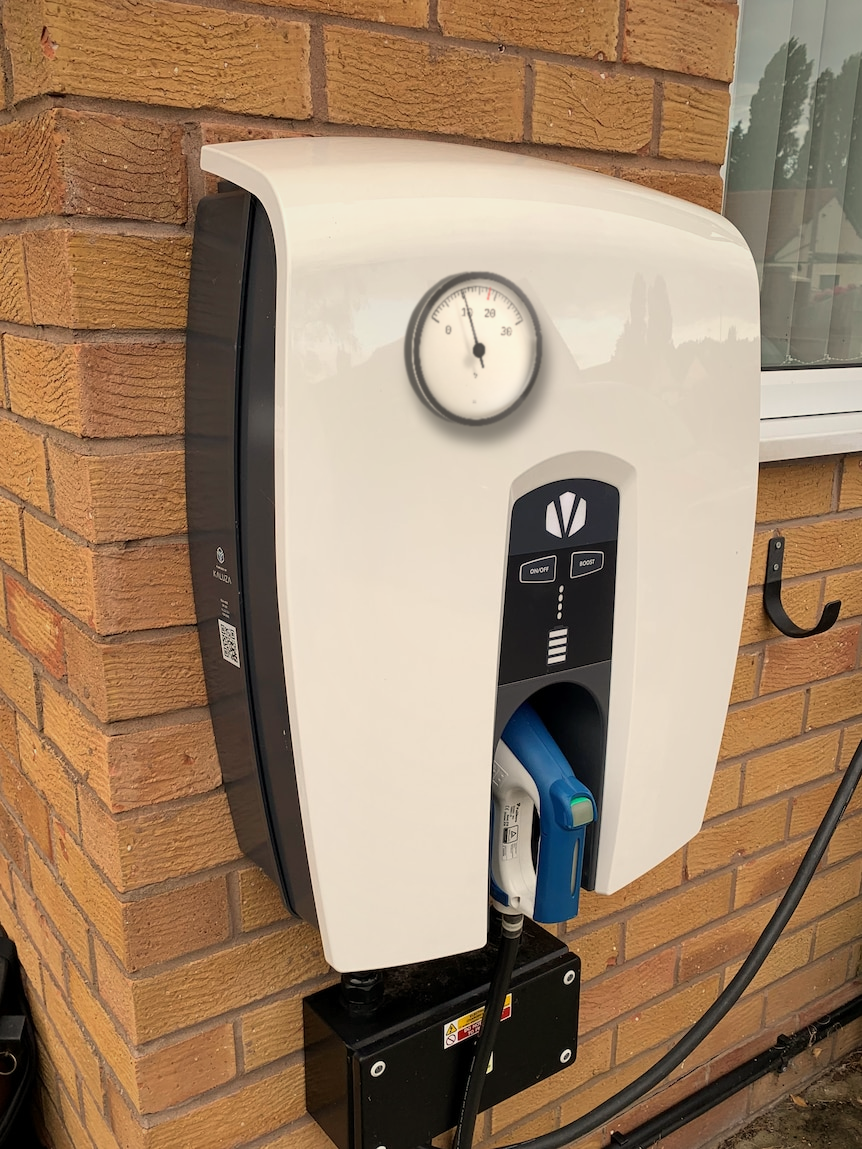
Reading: 10 V
